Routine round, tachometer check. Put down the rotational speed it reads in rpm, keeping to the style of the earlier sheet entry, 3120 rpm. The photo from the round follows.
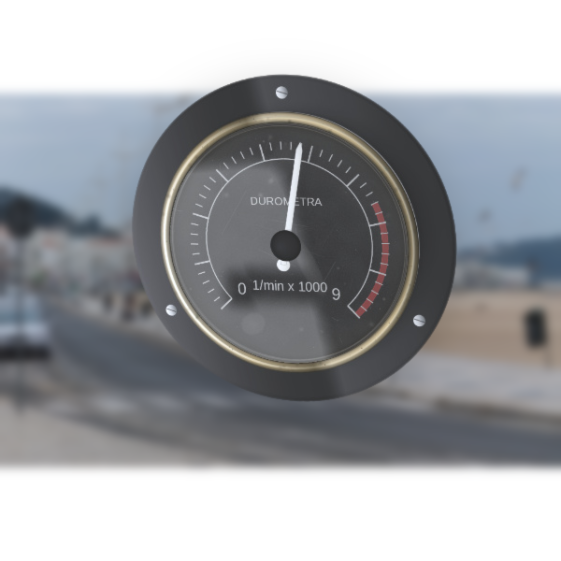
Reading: 4800 rpm
